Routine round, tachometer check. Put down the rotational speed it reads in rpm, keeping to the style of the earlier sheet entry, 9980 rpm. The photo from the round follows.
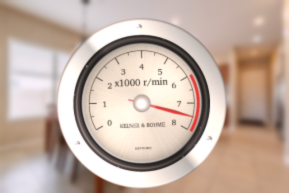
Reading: 7500 rpm
